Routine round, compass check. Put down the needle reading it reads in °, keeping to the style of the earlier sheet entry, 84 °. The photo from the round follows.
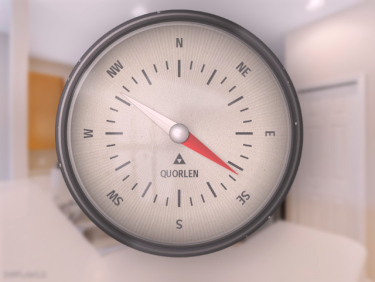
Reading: 125 °
